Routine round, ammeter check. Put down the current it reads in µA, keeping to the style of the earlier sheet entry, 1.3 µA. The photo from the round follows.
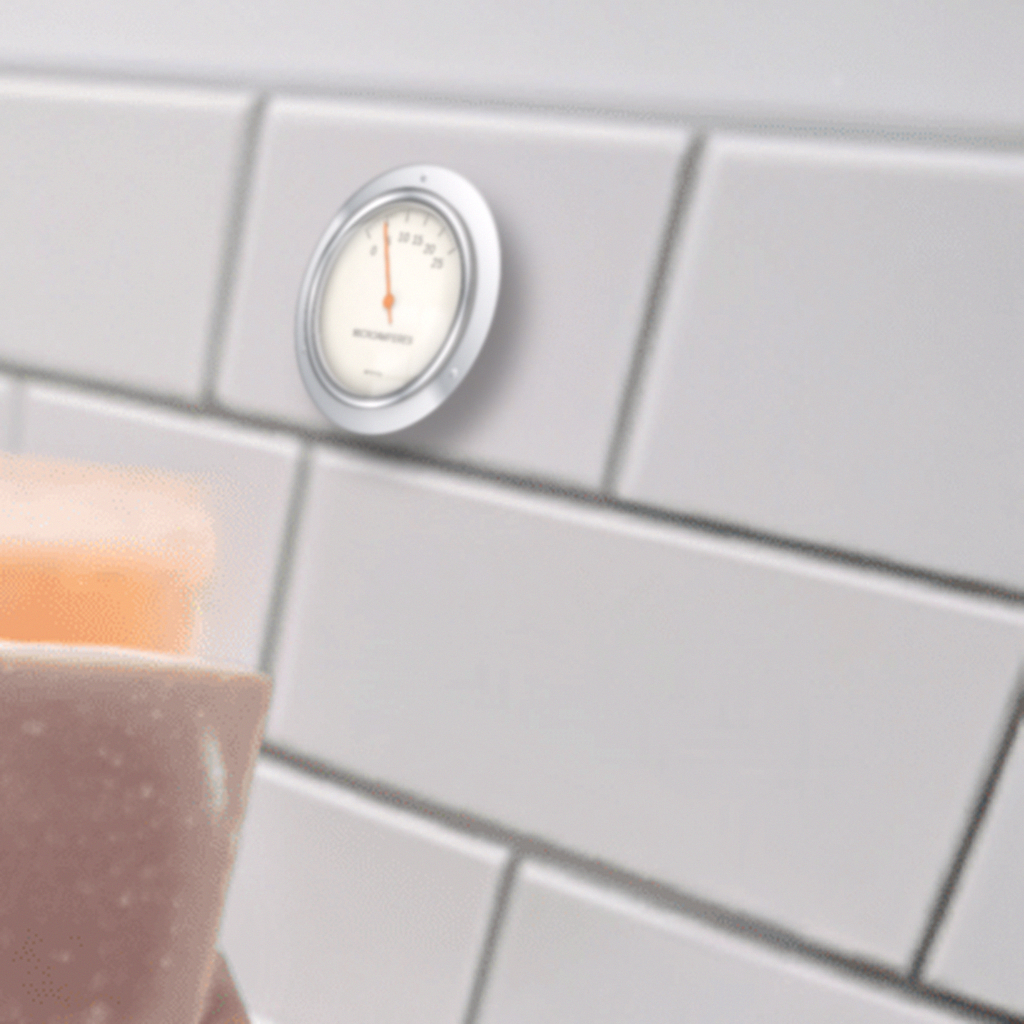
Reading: 5 µA
